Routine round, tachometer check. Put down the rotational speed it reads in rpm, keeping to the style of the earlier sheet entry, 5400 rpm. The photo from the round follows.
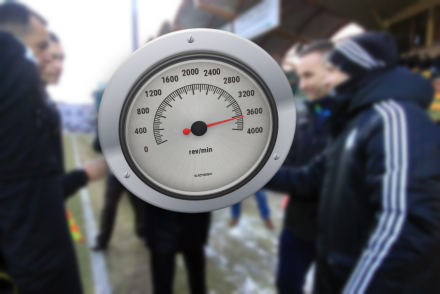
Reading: 3600 rpm
